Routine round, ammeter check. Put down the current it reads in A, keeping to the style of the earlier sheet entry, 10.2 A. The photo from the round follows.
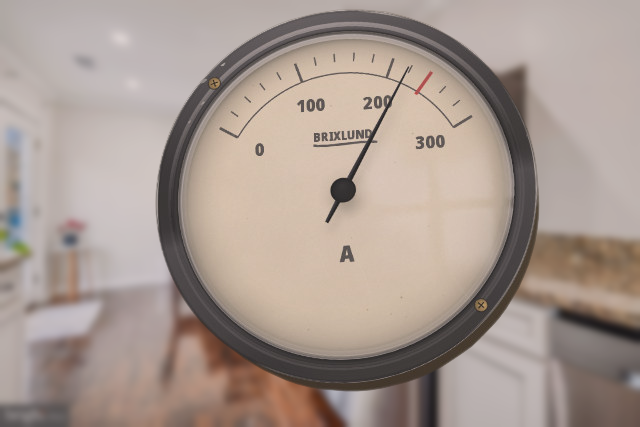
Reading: 220 A
